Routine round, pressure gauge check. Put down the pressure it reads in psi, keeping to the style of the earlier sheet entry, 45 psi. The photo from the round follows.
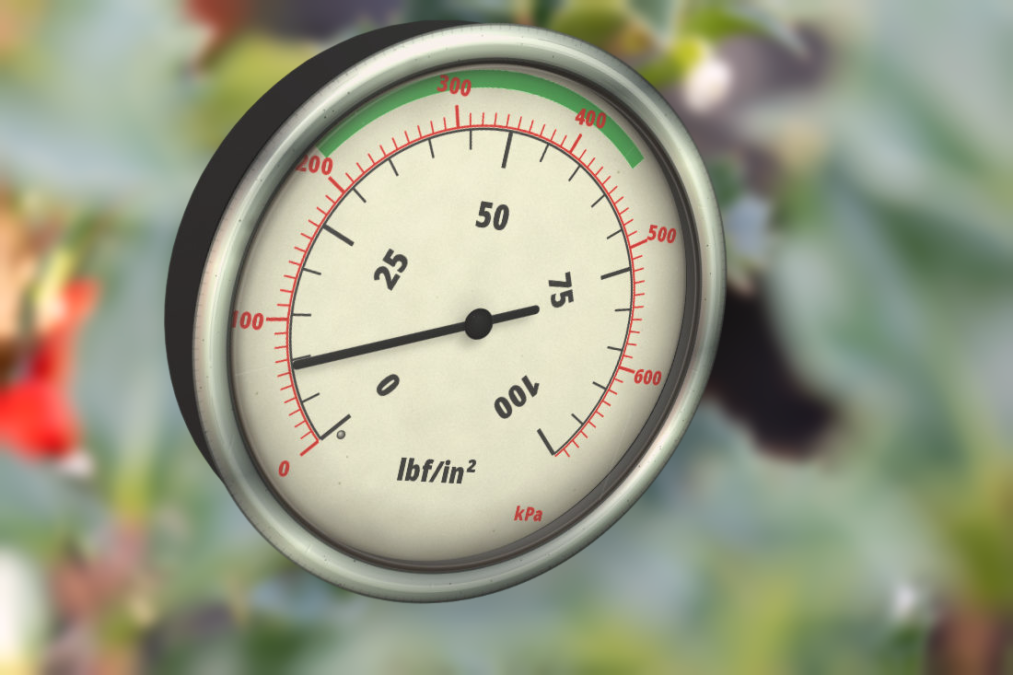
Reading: 10 psi
